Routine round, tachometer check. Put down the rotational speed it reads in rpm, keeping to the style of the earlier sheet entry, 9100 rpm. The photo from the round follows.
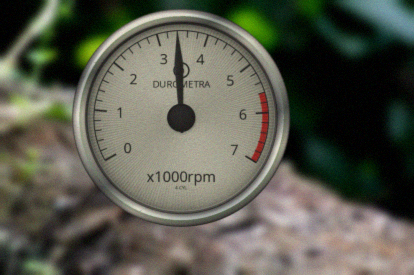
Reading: 3400 rpm
